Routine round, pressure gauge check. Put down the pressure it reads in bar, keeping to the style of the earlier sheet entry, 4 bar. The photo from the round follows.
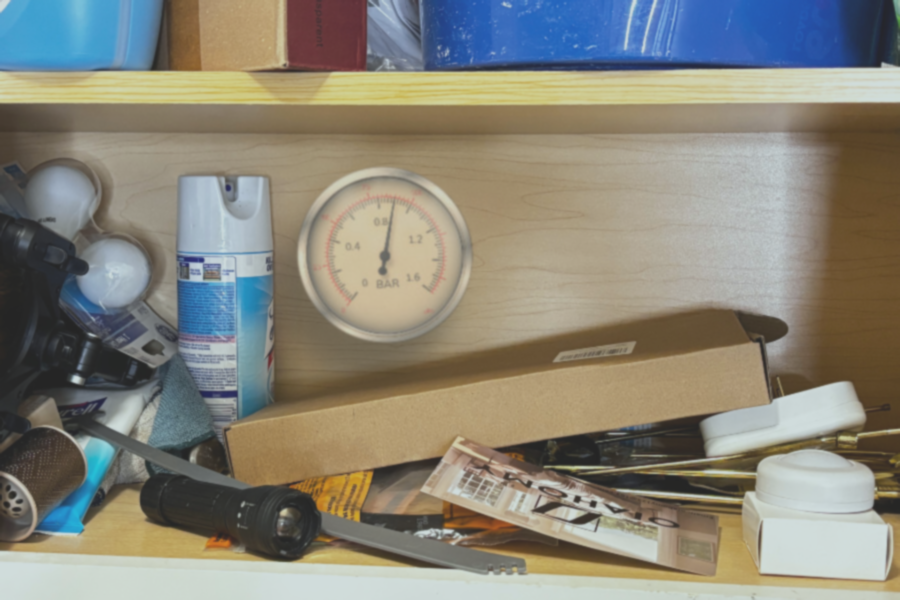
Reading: 0.9 bar
